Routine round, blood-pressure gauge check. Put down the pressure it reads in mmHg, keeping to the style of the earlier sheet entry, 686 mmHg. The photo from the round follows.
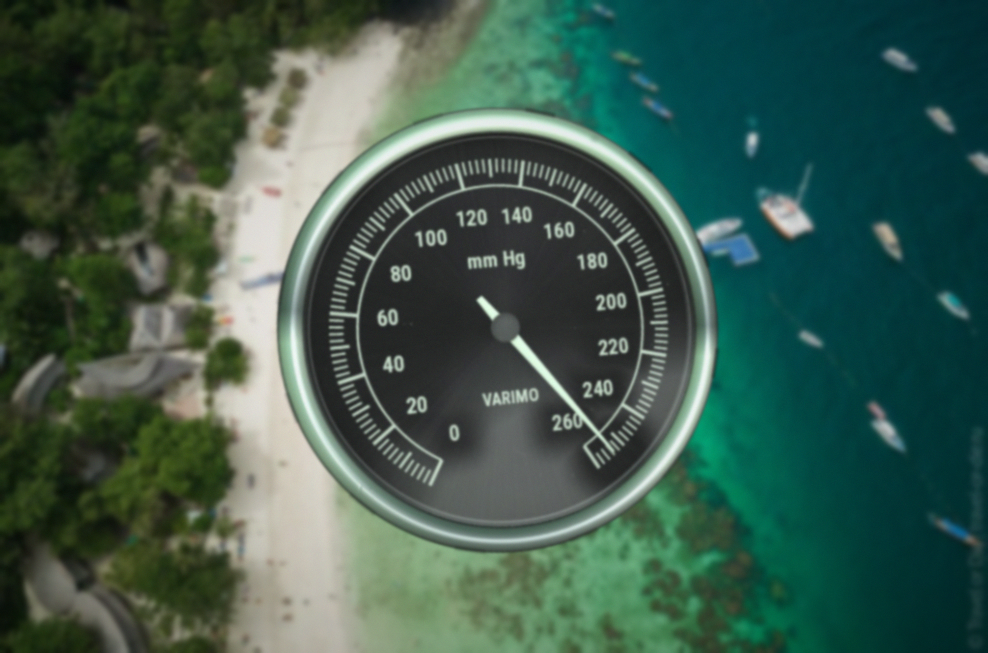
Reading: 254 mmHg
